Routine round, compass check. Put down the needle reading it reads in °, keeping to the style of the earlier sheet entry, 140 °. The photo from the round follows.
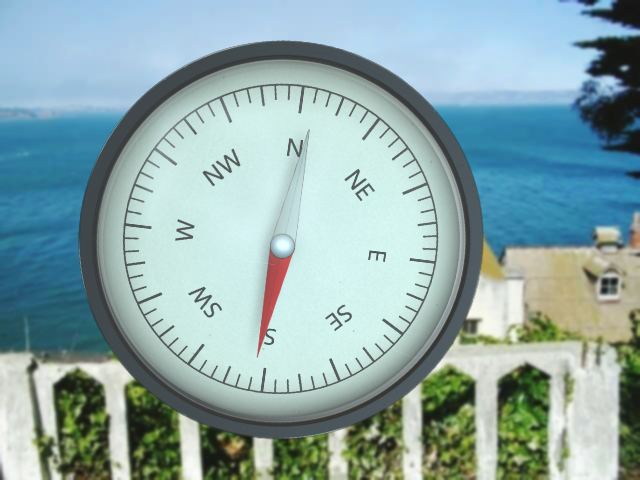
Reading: 185 °
